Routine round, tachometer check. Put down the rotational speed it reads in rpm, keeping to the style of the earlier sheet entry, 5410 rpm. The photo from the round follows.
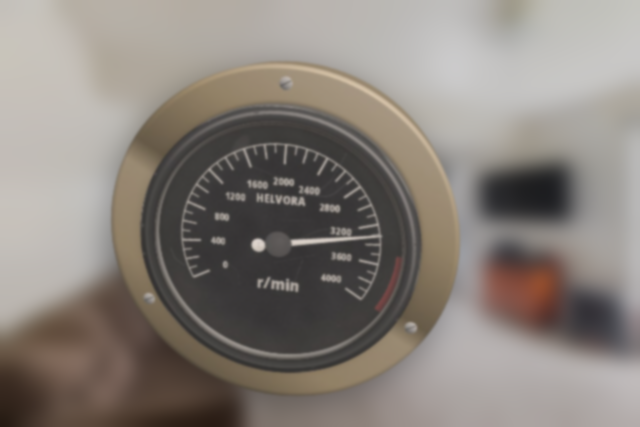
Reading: 3300 rpm
